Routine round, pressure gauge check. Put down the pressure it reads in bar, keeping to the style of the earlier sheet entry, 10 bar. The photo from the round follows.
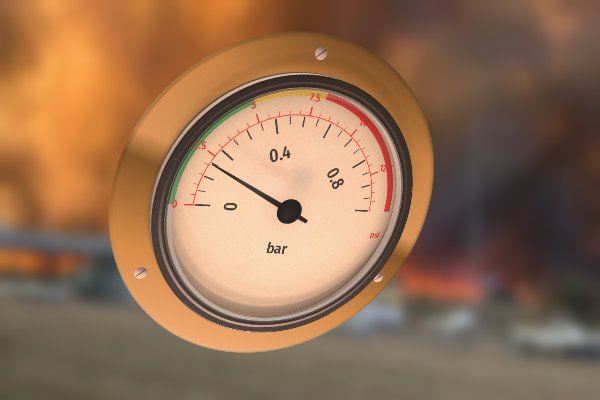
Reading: 0.15 bar
